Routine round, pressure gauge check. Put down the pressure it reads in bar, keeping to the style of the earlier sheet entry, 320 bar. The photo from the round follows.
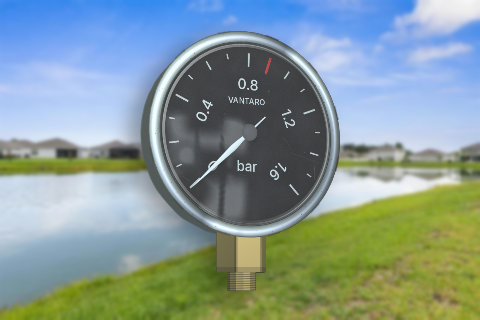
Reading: 0 bar
